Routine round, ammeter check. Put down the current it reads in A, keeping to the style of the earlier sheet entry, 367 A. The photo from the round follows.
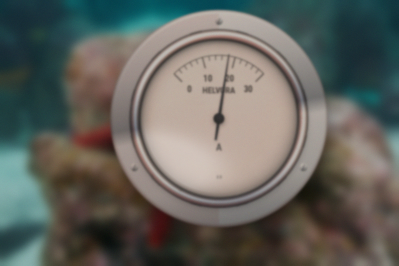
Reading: 18 A
